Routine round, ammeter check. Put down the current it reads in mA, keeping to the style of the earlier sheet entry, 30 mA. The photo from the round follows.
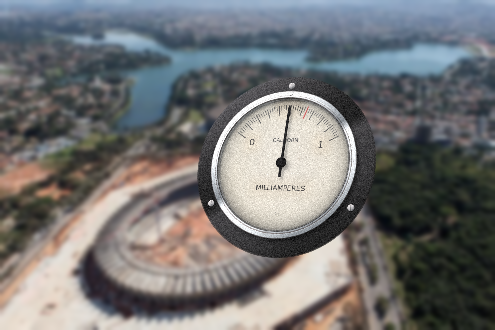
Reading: 0.5 mA
